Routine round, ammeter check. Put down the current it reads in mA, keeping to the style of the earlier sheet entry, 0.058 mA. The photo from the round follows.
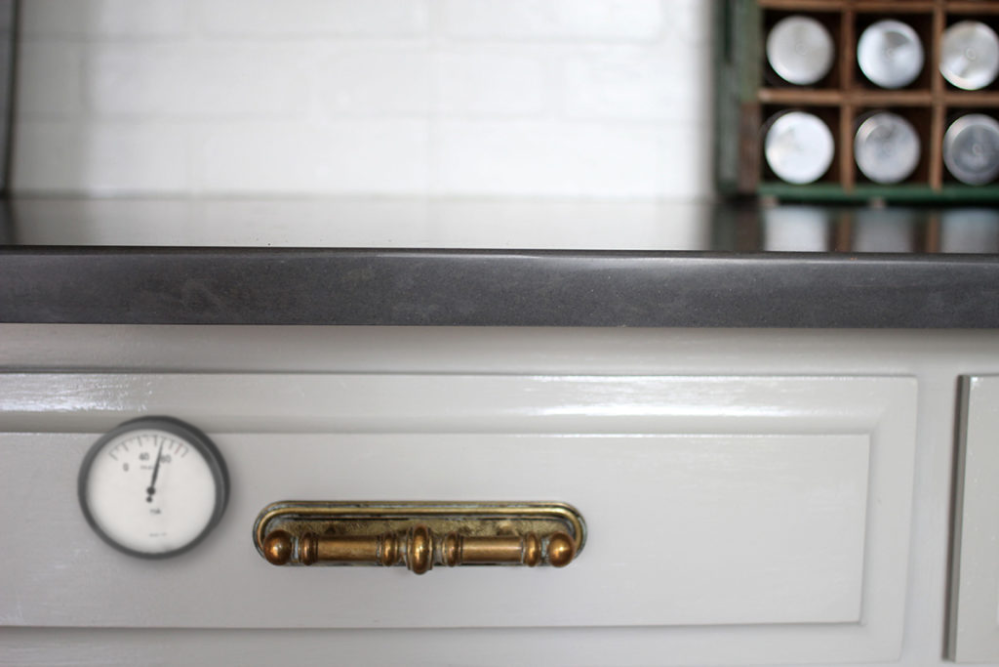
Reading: 70 mA
